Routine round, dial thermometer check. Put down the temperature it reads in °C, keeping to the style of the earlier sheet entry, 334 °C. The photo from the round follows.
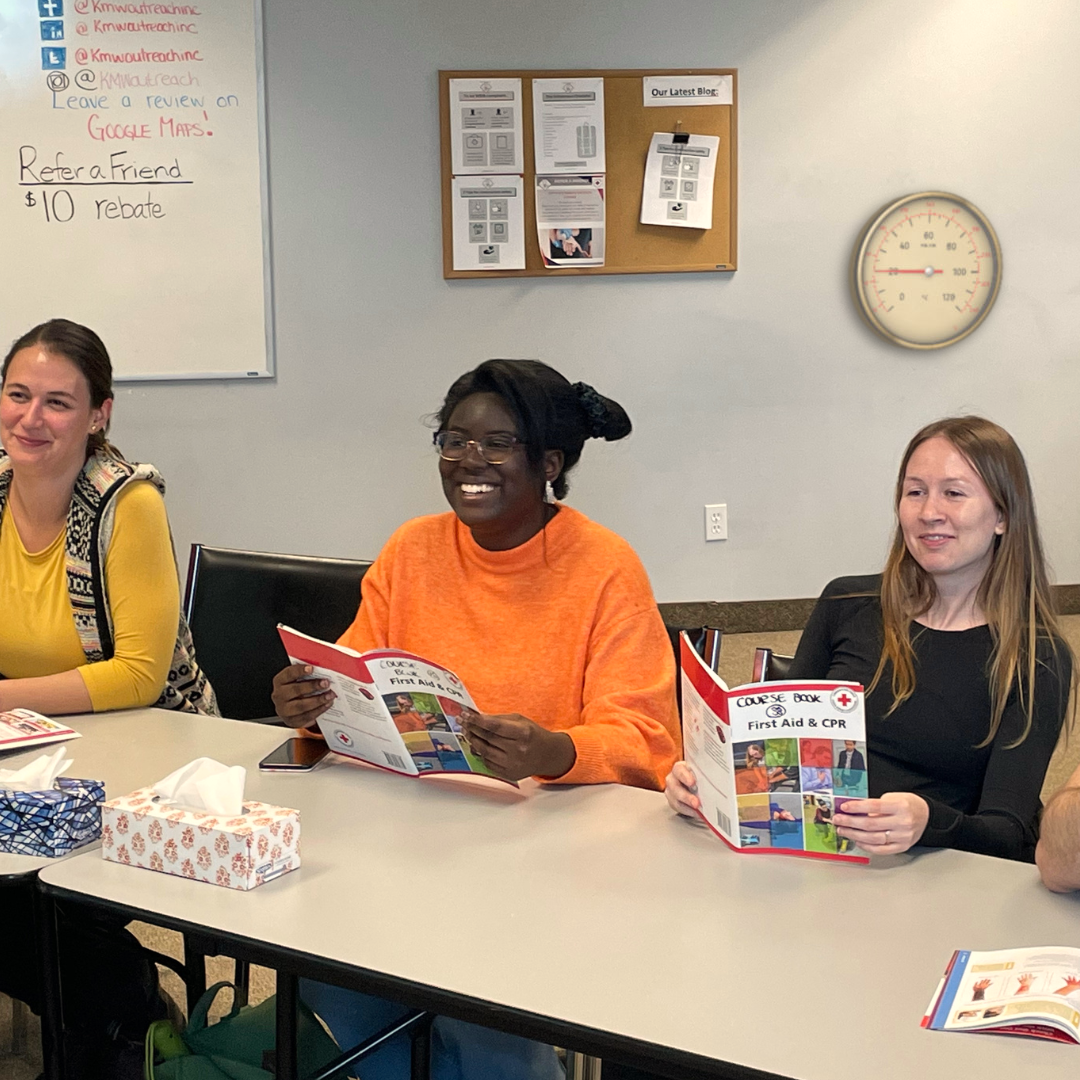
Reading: 20 °C
